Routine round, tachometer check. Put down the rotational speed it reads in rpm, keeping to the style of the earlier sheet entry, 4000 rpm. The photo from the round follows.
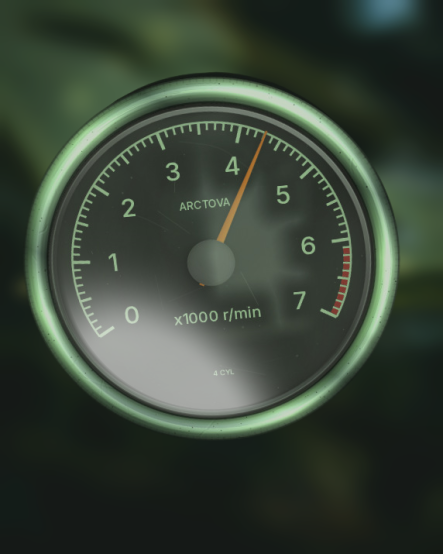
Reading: 4300 rpm
